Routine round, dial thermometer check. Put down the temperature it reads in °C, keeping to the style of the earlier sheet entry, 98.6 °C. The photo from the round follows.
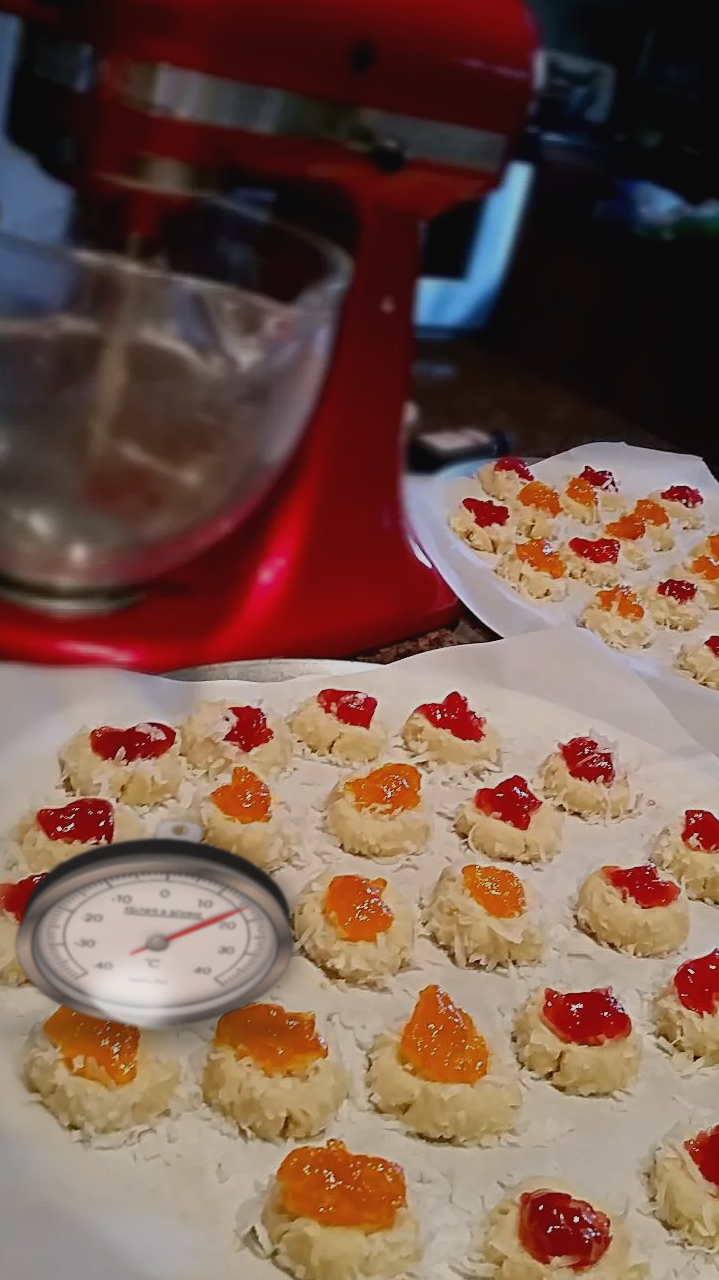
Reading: 15 °C
